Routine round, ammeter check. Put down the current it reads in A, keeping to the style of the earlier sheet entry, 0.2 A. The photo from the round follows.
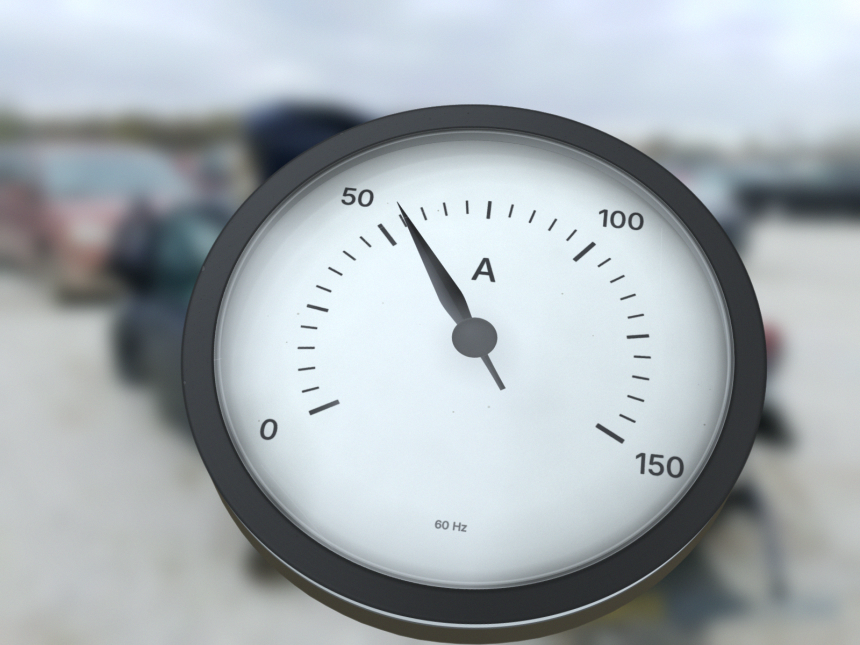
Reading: 55 A
